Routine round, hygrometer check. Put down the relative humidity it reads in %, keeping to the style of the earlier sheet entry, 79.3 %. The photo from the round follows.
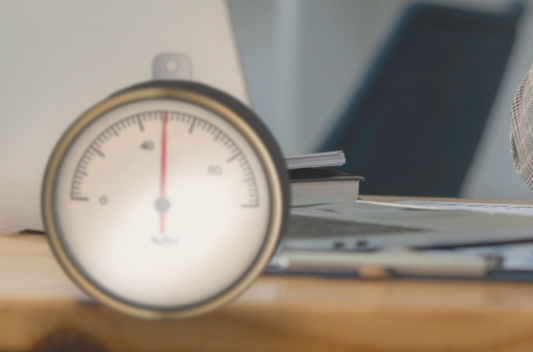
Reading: 50 %
